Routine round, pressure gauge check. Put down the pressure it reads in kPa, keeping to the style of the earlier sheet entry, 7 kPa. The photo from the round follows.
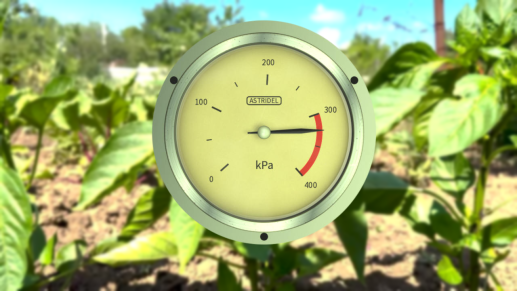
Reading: 325 kPa
